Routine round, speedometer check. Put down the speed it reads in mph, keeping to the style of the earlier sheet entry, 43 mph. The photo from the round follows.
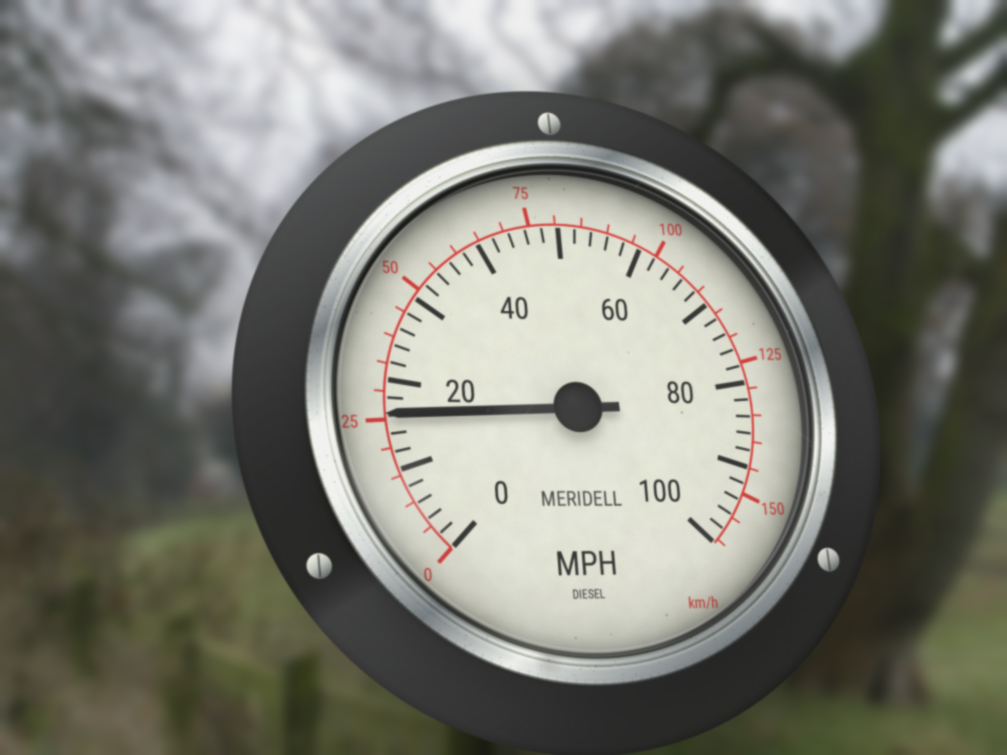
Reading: 16 mph
